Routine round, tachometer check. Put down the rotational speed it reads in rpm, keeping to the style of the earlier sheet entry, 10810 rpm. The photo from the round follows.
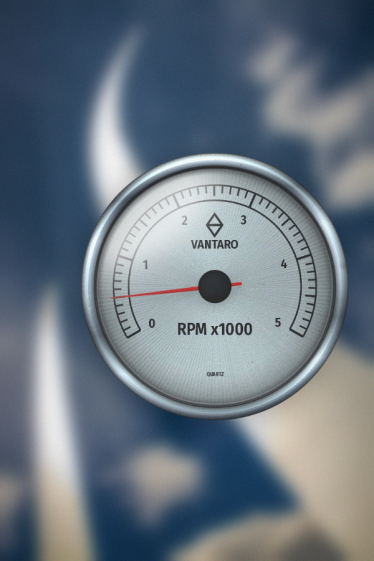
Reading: 500 rpm
